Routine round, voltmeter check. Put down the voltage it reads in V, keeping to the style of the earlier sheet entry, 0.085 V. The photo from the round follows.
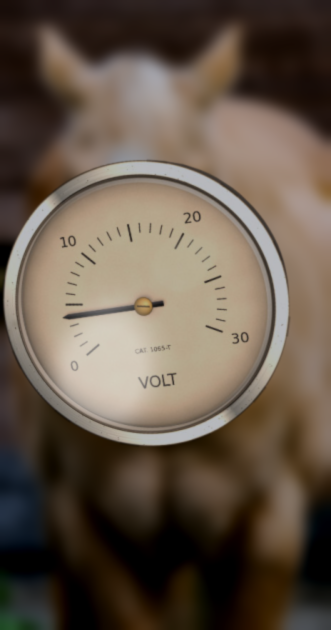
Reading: 4 V
